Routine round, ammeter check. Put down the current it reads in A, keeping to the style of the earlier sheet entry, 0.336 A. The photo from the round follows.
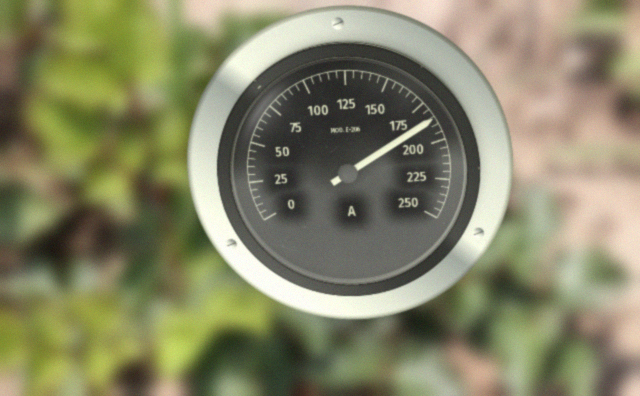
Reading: 185 A
